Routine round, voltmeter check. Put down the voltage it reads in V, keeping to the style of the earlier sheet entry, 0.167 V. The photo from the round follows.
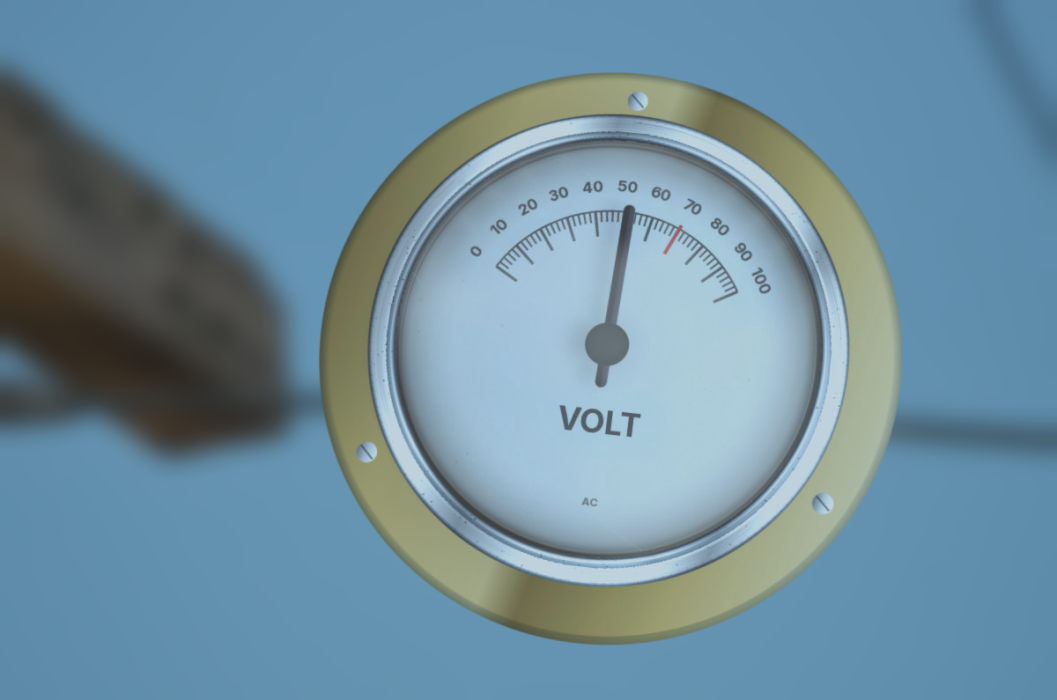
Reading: 52 V
